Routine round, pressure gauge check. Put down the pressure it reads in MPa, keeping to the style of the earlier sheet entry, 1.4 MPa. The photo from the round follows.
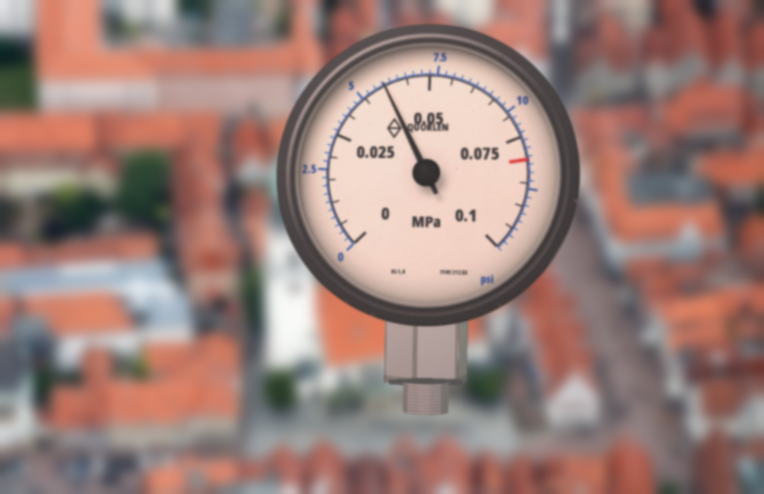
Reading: 0.04 MPa
